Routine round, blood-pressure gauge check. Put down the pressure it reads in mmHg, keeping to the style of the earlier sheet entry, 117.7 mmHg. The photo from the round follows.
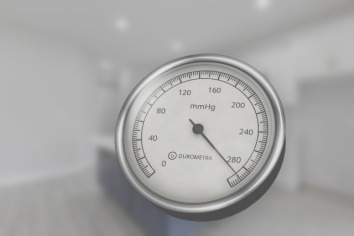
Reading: 290 mmHg
